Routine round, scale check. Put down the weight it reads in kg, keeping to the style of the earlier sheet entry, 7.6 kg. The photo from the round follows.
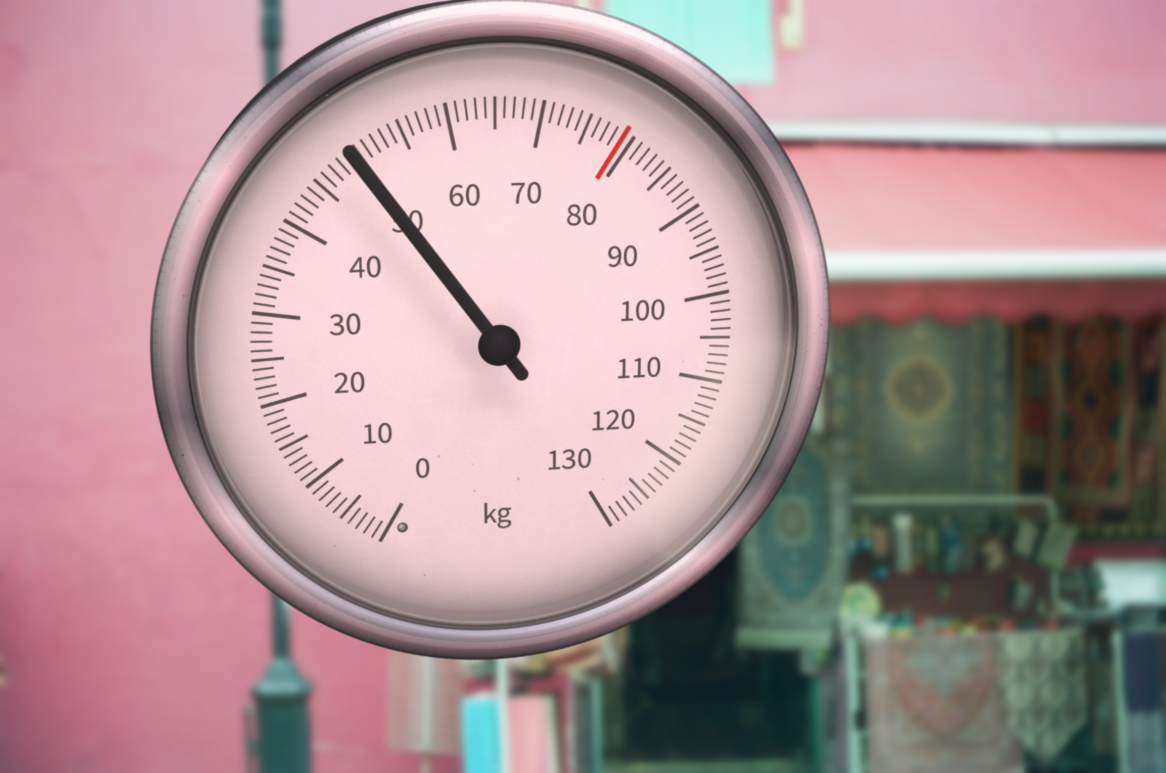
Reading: 49.5 kg
